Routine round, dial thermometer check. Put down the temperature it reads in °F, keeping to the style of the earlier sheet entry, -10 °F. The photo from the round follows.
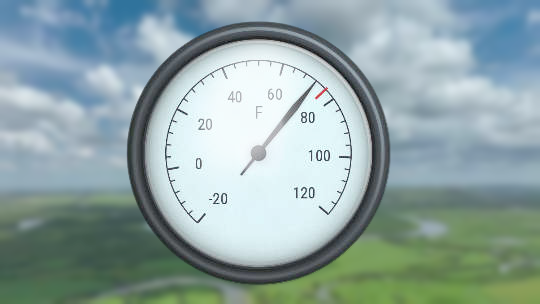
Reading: 72 °F
